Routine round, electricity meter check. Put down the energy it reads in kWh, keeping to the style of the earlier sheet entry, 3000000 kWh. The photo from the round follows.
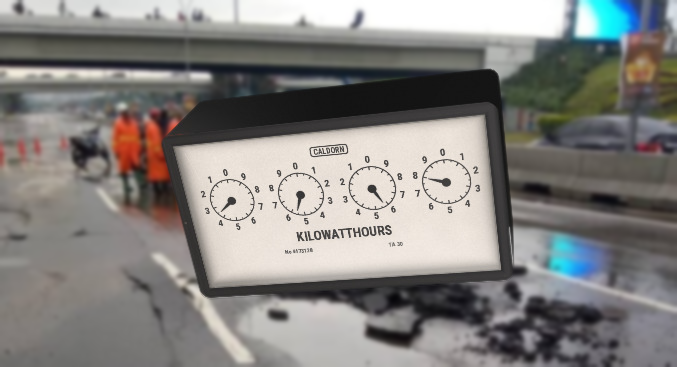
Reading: 3558 kWh
